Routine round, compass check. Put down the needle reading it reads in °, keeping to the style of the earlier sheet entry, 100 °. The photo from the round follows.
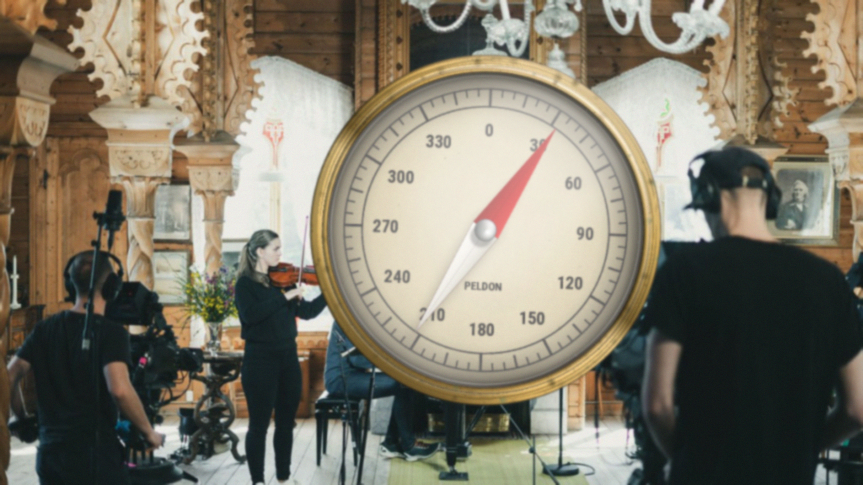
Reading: 32.5 °
